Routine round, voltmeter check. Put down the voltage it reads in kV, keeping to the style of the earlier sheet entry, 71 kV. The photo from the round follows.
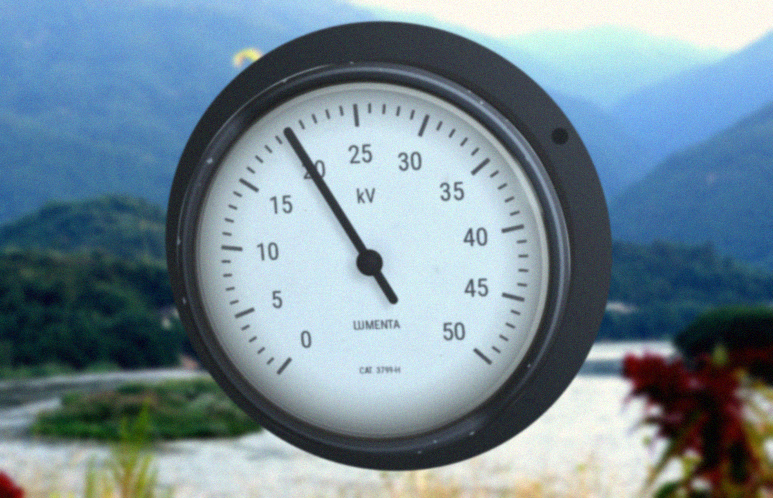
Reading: 20 kV
